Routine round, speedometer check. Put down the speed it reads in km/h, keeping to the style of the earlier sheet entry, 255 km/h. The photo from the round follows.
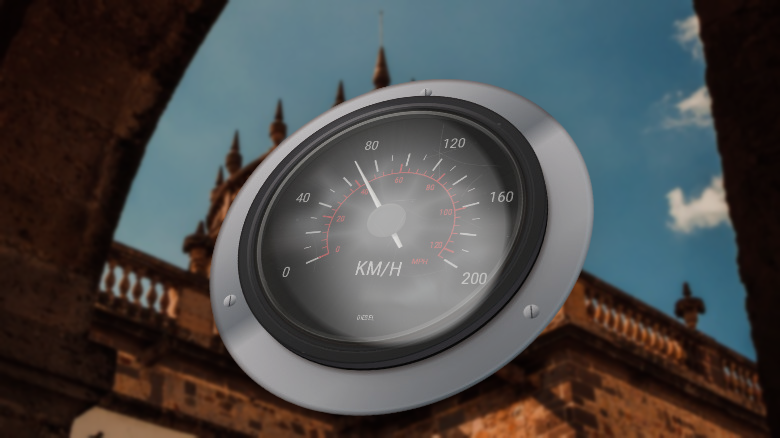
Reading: 70 km/h
